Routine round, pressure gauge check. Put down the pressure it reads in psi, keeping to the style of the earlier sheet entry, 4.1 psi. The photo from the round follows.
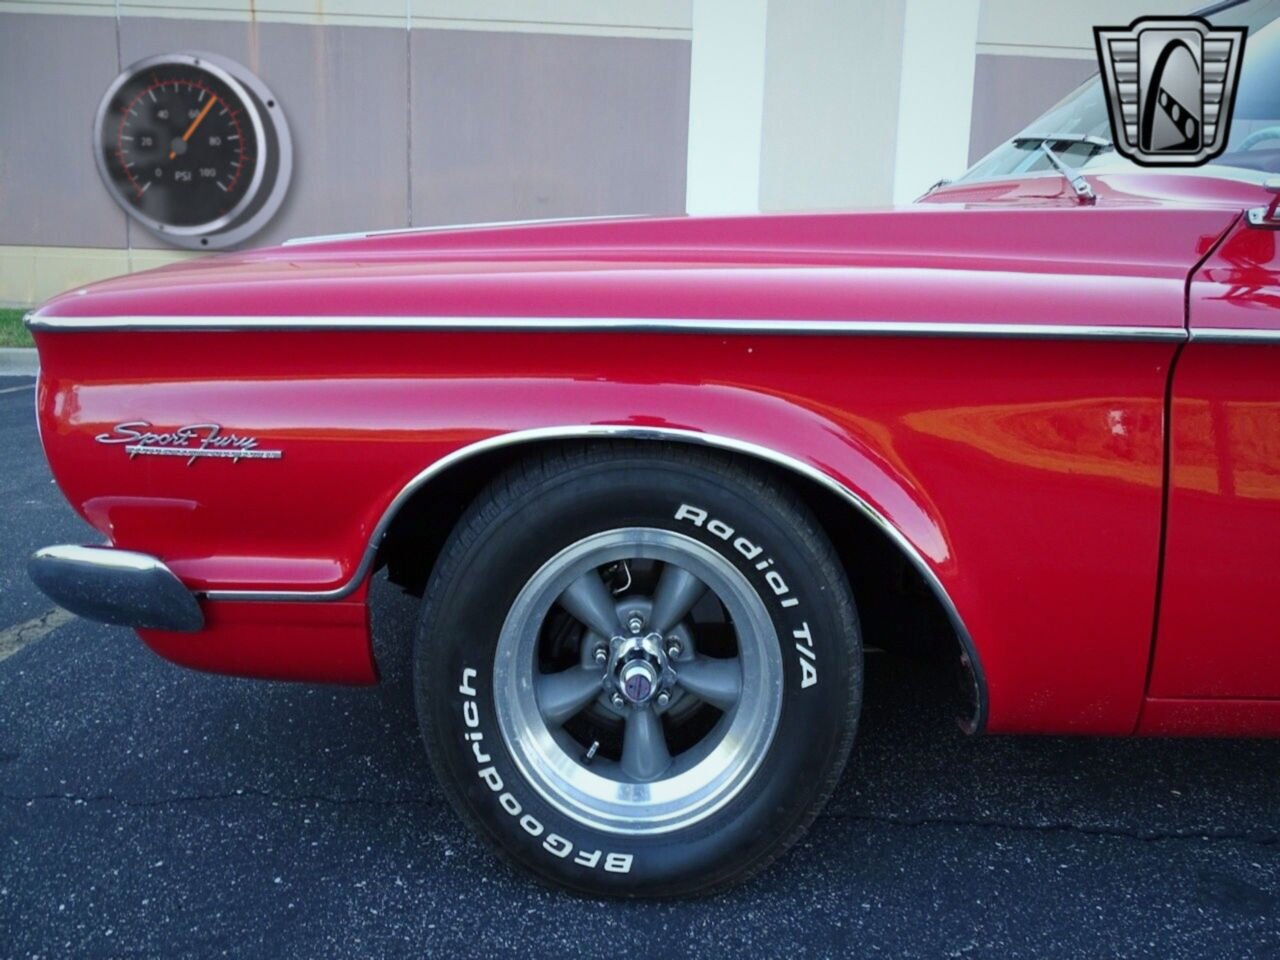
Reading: 65 psi
